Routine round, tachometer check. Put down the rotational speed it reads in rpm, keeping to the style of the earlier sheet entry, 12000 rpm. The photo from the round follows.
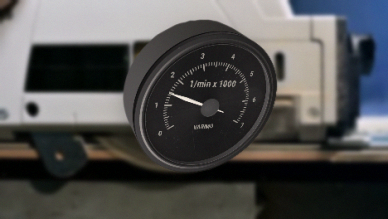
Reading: 1500 rpm
